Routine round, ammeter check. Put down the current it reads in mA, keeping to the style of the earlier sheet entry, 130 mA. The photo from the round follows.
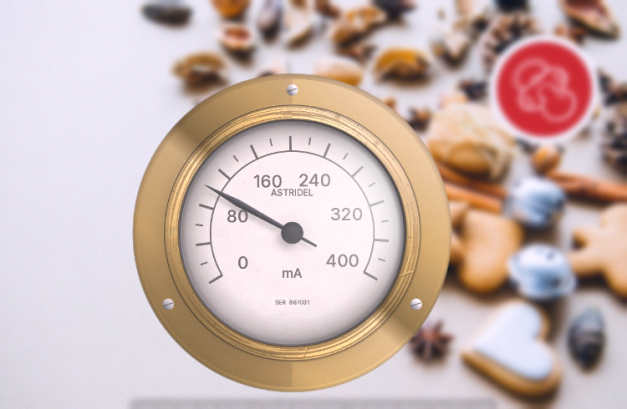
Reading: 100 mA
